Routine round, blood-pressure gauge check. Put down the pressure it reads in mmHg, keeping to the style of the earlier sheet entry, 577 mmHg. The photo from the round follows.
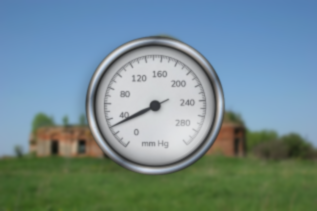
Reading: 30 mmHg
